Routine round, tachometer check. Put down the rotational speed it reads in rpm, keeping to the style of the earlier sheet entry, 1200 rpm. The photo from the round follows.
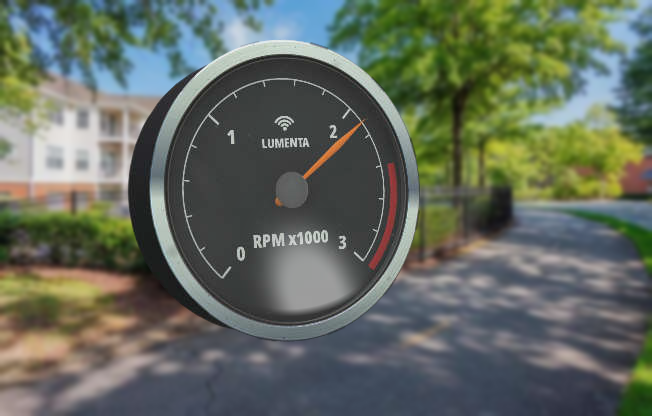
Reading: 2100 rpm
